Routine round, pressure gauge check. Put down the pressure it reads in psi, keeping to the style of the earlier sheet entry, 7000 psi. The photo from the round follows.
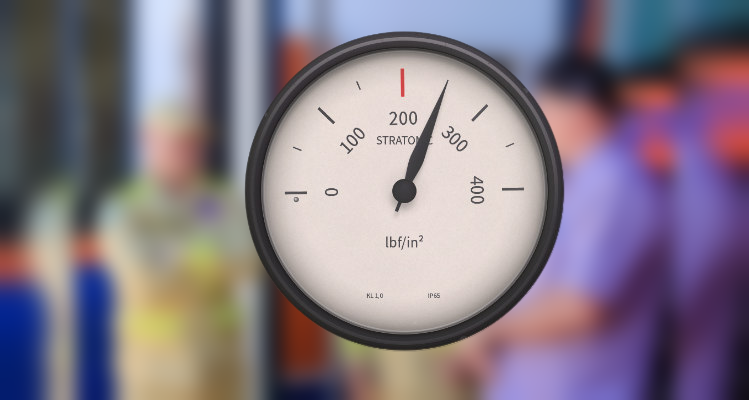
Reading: 250 psi
